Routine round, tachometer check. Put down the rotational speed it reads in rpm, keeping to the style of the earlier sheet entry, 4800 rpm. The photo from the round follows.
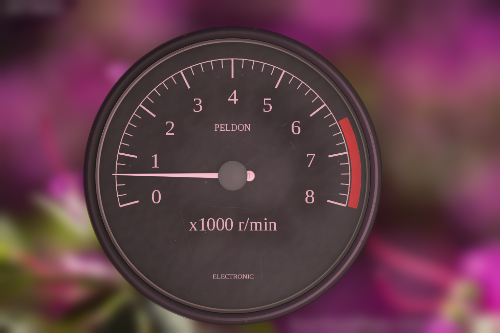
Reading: 600 rpm
